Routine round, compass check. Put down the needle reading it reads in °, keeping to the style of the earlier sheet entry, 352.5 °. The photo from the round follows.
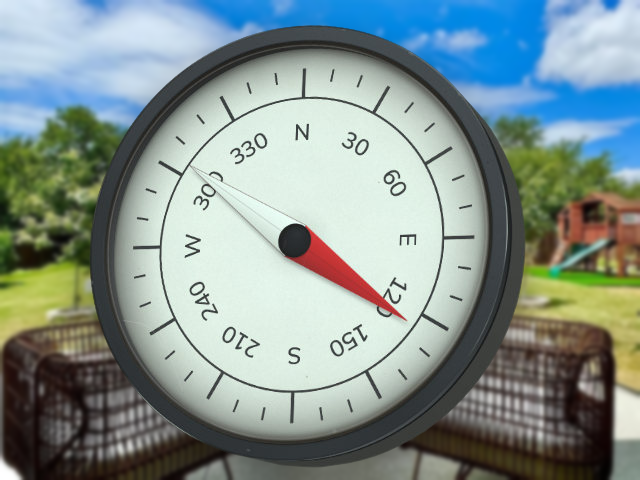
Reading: 125 °
